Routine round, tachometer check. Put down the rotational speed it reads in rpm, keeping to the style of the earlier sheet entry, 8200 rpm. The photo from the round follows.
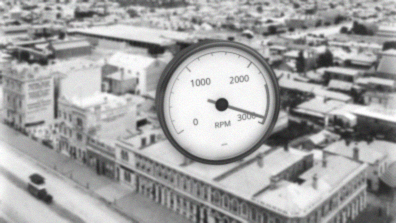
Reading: 2900 rpm
